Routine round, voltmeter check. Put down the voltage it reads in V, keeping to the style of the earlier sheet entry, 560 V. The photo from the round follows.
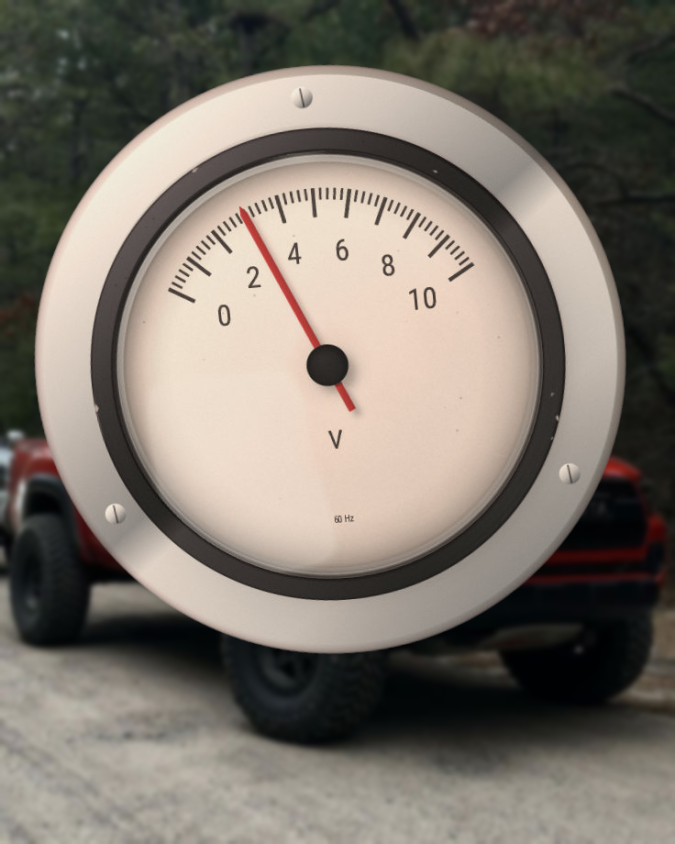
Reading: 3 V
